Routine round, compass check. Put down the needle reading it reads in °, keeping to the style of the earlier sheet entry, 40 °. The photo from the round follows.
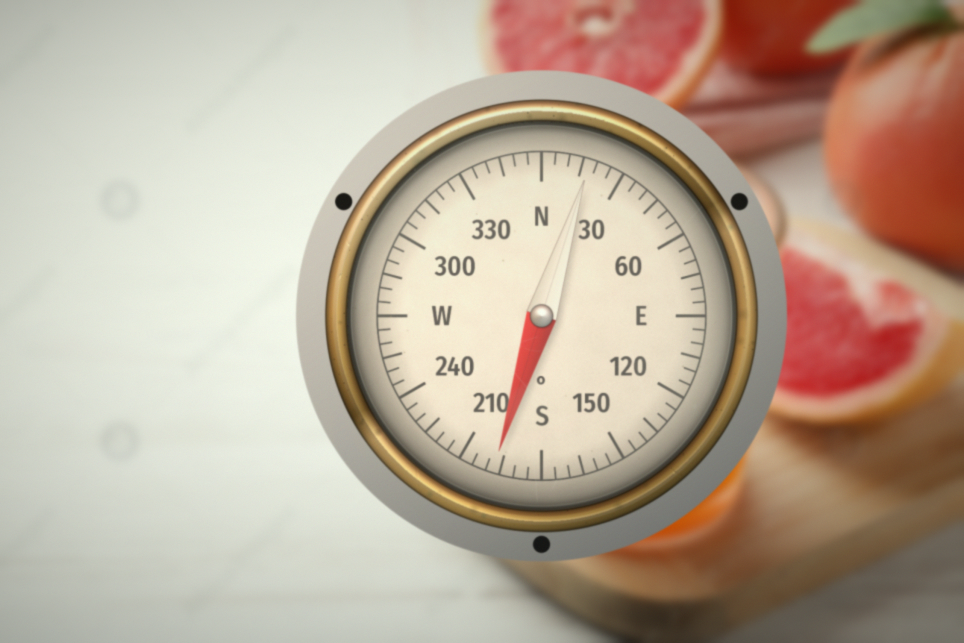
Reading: 197.5 °
